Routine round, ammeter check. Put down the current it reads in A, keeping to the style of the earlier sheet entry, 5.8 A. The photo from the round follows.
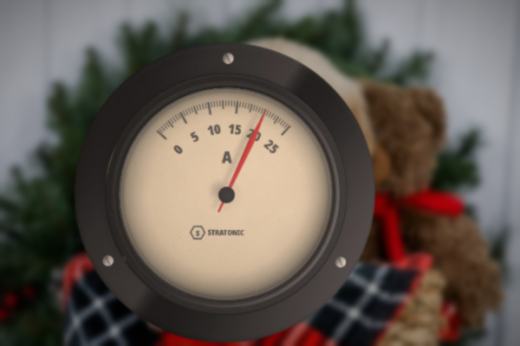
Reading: 20 A
